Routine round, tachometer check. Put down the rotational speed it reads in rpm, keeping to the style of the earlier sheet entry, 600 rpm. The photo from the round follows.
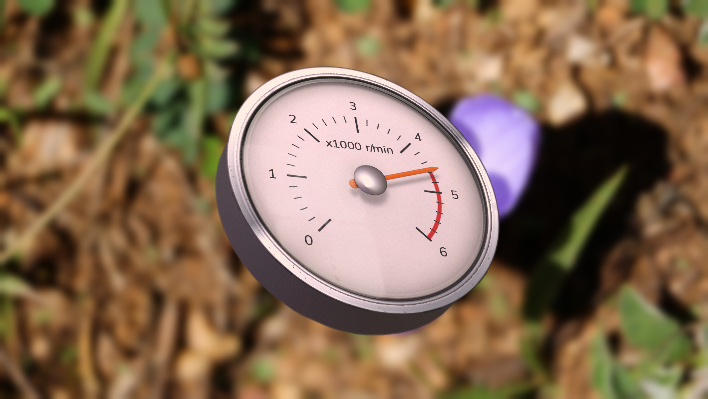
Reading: 4600 rpm
